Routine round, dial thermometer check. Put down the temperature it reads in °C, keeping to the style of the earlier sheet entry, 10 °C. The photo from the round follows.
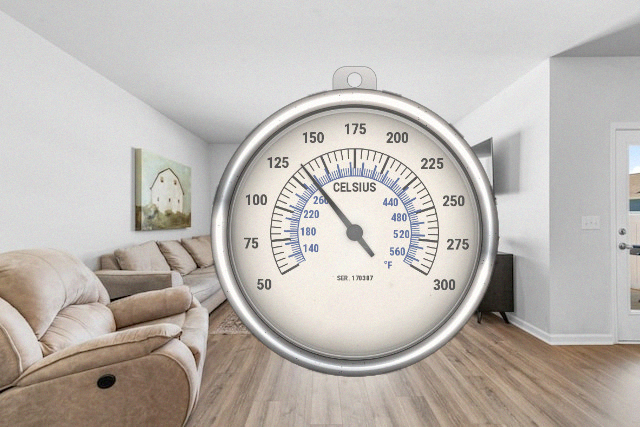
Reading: 135 °C
